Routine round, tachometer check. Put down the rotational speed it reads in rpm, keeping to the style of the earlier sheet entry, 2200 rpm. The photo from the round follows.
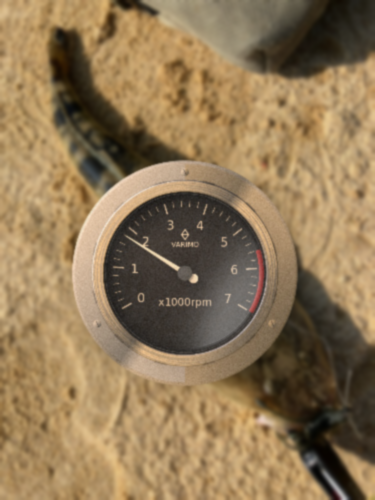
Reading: 1800 rpm
